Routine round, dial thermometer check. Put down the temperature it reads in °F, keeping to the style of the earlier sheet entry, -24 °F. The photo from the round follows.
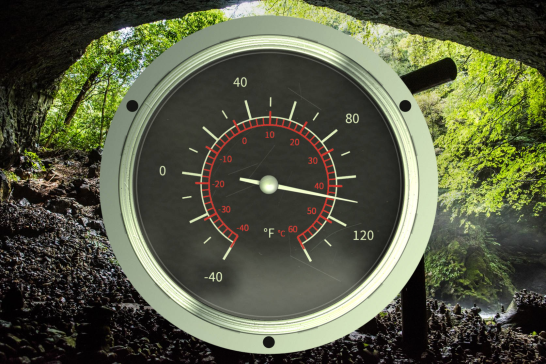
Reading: 110 °F
